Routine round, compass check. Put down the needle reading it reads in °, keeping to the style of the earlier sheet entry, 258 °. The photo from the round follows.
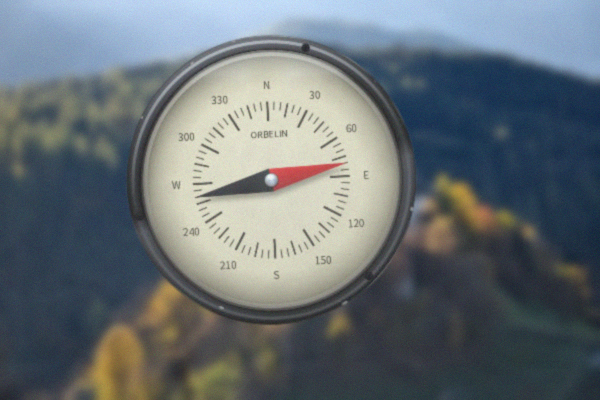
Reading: 80 °
